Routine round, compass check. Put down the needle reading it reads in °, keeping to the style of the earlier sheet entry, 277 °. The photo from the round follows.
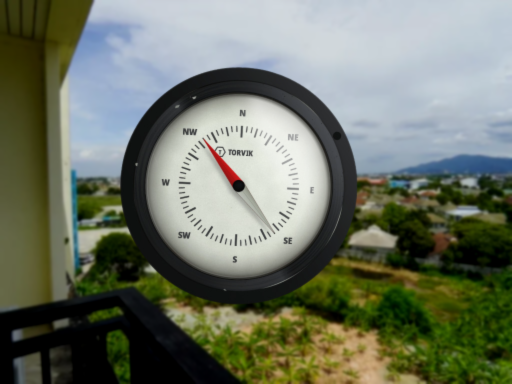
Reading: 320 °
